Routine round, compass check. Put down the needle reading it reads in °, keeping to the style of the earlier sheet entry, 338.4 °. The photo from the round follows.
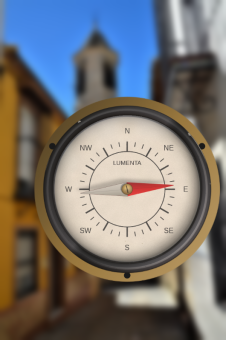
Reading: 85 °
